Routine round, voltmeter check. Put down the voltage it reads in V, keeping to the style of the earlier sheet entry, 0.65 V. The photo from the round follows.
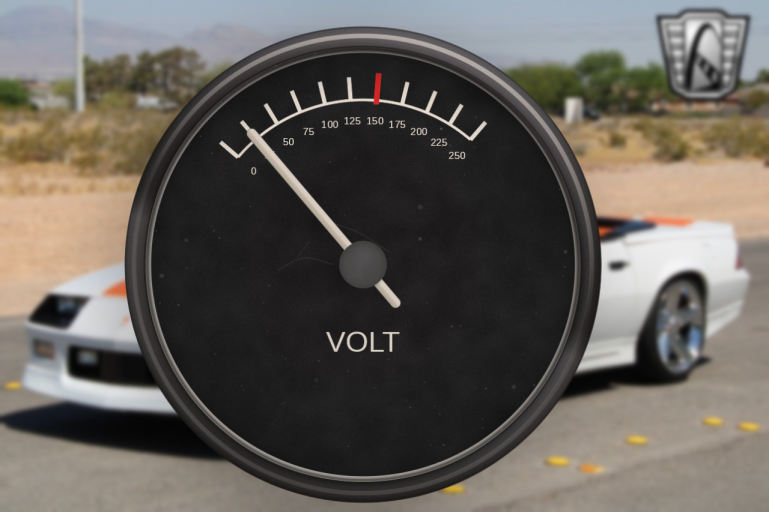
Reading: 25 V
